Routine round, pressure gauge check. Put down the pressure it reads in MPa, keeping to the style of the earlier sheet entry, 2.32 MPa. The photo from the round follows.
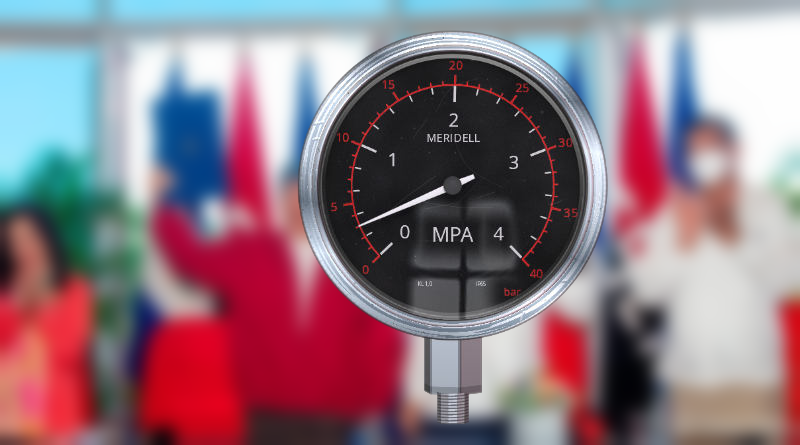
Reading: 0.3 MPa
